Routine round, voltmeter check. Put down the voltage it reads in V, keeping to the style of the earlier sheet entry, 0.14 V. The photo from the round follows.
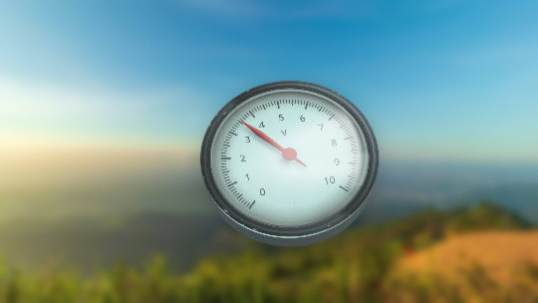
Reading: 3.5 V
